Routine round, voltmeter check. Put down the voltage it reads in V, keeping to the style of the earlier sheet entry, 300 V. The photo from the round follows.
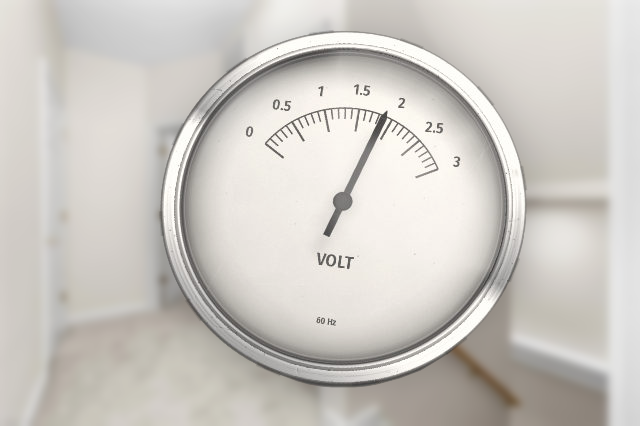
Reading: 1.9 V
